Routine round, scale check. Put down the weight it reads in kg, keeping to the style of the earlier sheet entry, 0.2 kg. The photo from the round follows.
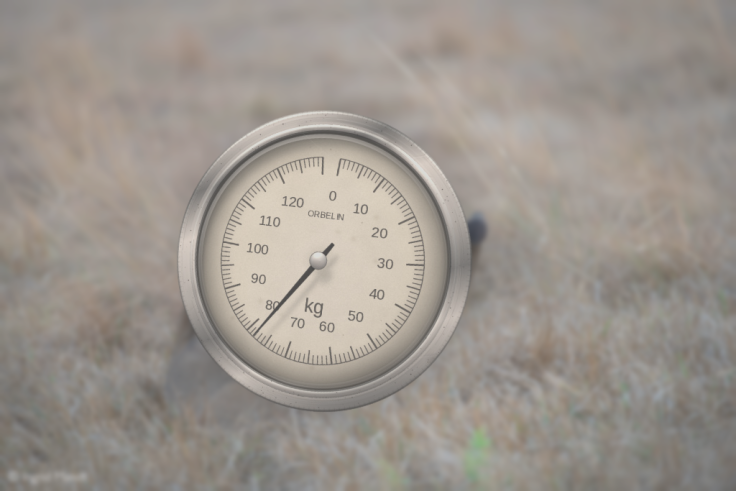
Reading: 78 kg
